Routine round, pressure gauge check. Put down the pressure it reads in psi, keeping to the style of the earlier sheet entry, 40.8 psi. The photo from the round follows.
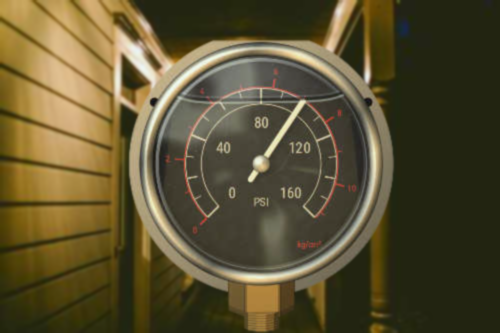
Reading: 100 psi
